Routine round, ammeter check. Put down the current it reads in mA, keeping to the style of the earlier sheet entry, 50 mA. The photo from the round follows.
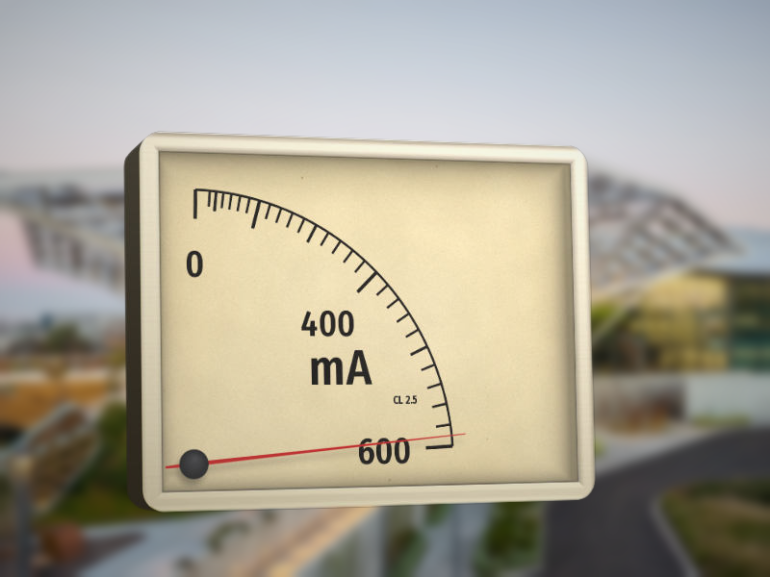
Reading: 590 mA
